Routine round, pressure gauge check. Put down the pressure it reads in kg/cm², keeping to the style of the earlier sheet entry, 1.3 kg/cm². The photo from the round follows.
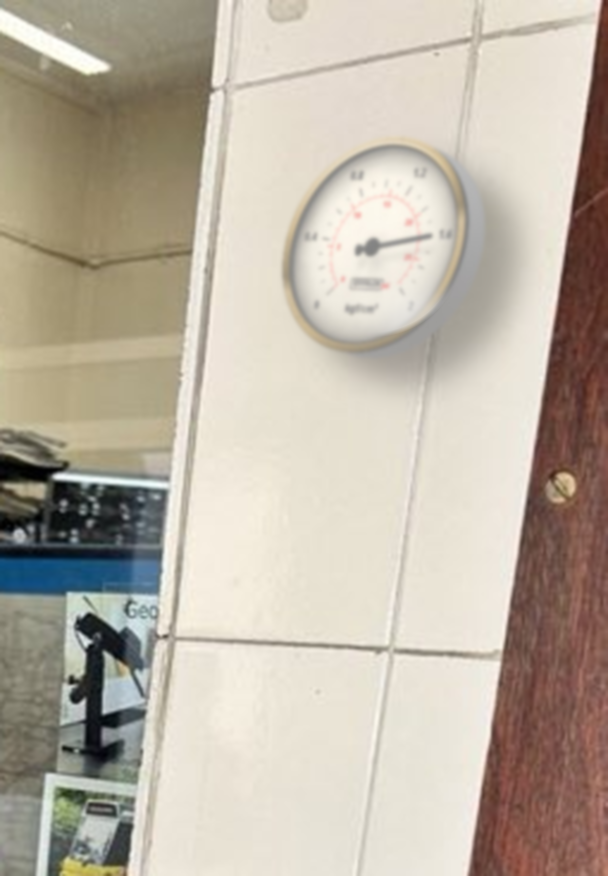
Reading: 1.6 kg/cm²
